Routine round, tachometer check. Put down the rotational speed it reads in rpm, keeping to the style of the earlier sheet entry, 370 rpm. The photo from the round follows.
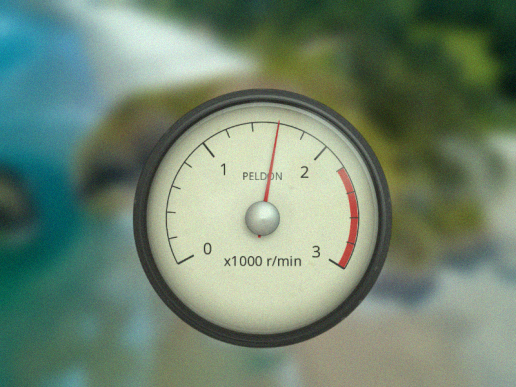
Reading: 1600 rpm
